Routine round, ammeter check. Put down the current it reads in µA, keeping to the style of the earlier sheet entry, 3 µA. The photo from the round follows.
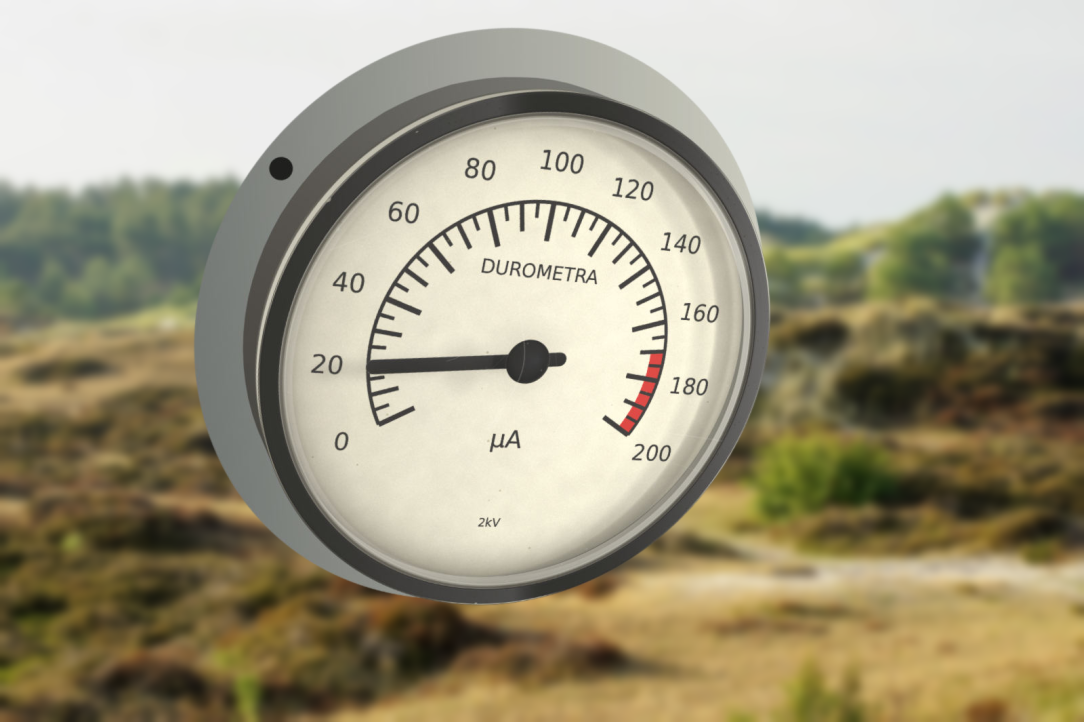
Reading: 20 µA
